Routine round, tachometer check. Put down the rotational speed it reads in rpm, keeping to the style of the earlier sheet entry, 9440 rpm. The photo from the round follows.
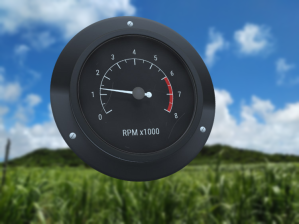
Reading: 1250 rpm
